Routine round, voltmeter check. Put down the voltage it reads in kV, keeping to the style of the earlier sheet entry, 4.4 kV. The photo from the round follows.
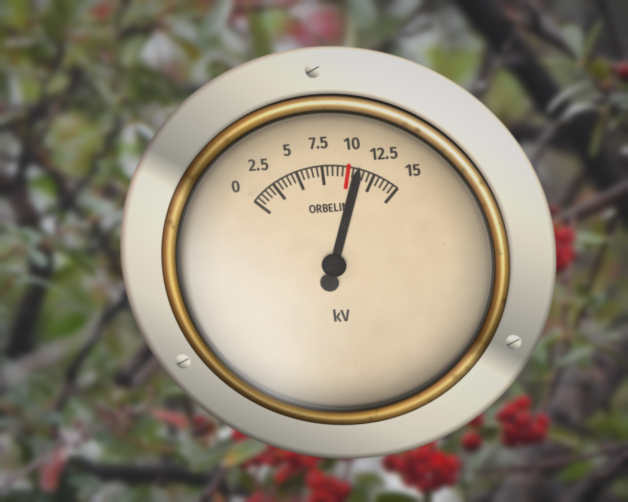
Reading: 11 kV
